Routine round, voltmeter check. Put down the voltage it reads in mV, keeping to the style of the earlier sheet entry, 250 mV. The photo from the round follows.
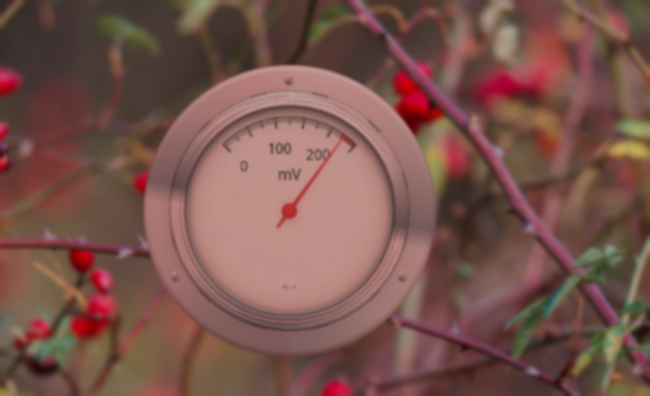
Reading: 225 mV
